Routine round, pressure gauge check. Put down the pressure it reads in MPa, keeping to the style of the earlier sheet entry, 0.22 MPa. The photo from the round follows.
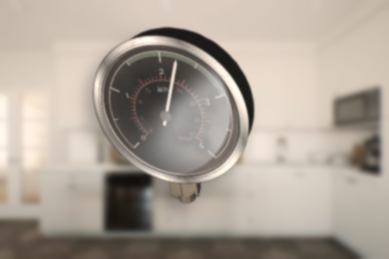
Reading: 2.25 MPa
